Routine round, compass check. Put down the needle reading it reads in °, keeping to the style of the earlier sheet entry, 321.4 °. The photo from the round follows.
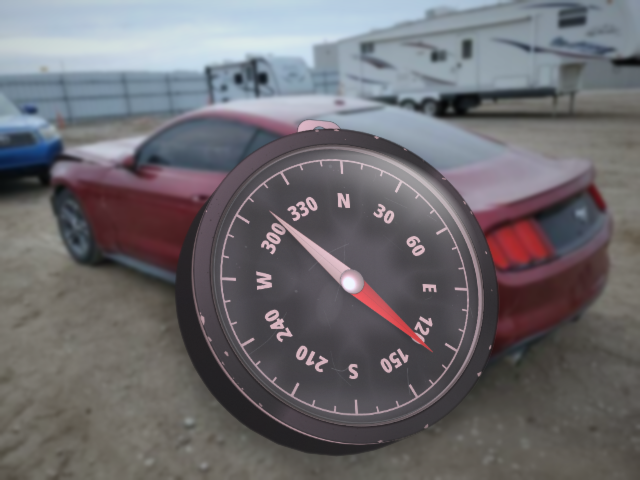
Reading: 130 °
